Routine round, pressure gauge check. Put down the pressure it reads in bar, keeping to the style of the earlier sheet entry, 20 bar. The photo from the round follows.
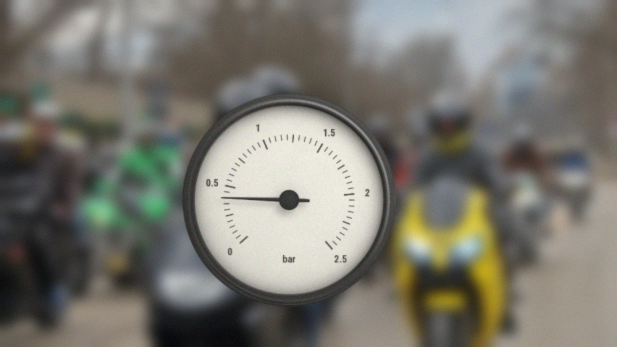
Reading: 0.4 bar
